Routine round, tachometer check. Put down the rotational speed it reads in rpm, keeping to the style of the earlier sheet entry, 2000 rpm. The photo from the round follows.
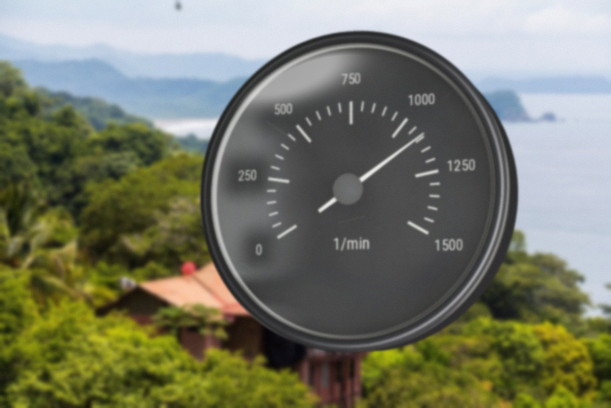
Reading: 1100 rpm
